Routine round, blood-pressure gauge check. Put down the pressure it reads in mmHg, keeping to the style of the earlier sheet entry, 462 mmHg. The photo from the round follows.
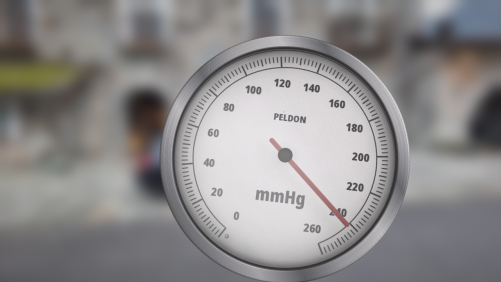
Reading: 242 mmHg
